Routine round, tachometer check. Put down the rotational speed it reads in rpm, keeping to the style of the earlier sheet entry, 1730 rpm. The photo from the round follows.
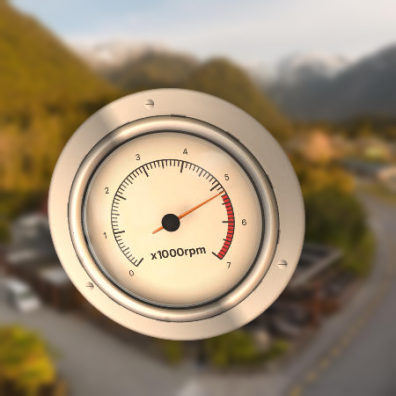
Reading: 5200 rpm
